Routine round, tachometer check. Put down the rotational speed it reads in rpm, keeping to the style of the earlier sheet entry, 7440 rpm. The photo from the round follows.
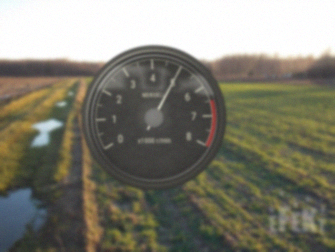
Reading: 5000 rpm
